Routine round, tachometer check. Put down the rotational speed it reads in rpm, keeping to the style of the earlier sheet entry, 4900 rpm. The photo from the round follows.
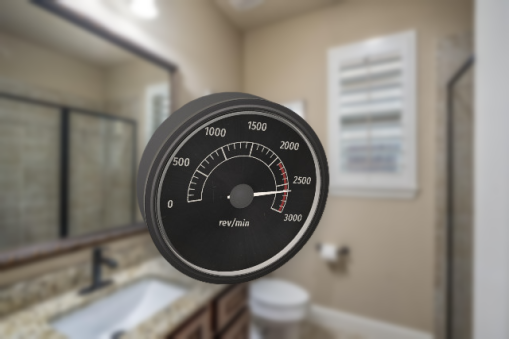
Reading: 2600 rpm
